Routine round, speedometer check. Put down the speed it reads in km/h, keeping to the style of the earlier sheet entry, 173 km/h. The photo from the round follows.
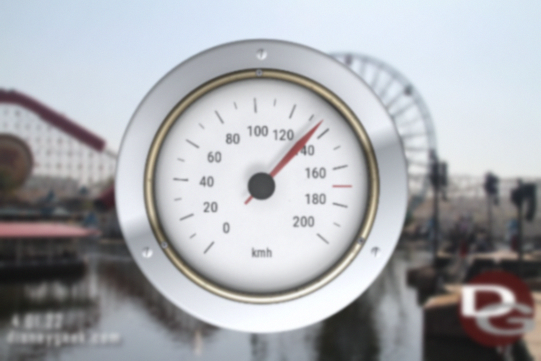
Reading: 135 km/h
